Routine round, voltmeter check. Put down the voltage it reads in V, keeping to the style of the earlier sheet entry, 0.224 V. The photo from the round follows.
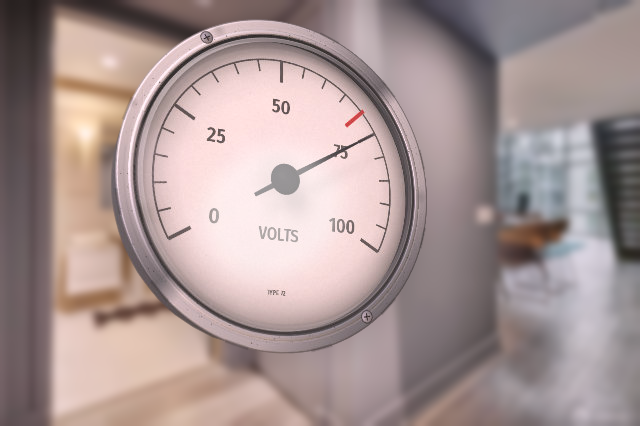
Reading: 75 V
